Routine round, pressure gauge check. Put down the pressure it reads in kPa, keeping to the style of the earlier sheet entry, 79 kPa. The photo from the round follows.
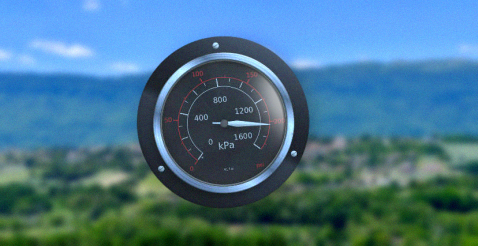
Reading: 1400 kPa
